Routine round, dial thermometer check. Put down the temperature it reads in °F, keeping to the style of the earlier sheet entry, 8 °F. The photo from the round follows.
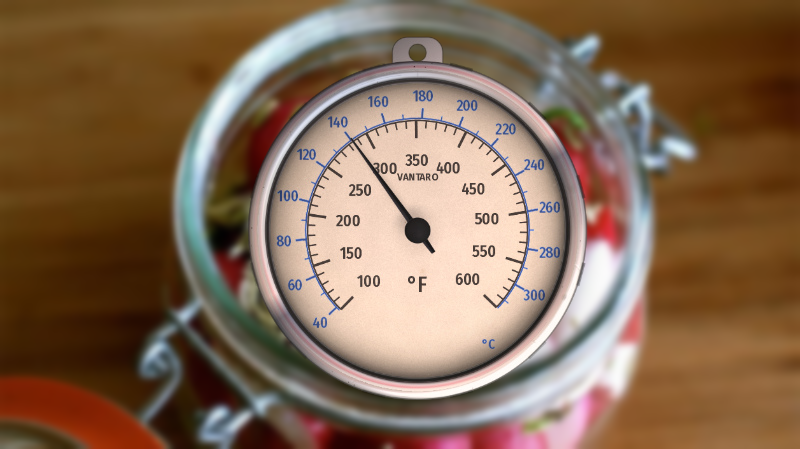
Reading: 285 °F
